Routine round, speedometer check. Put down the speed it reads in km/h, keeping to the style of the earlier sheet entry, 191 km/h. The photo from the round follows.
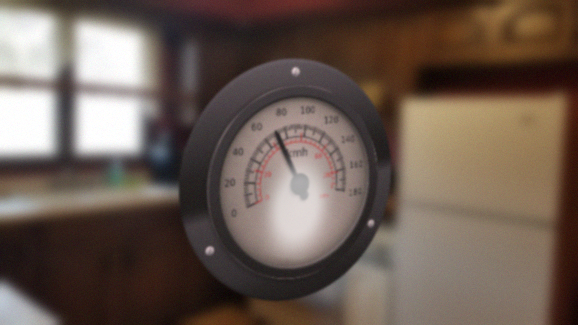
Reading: 70 km/h
